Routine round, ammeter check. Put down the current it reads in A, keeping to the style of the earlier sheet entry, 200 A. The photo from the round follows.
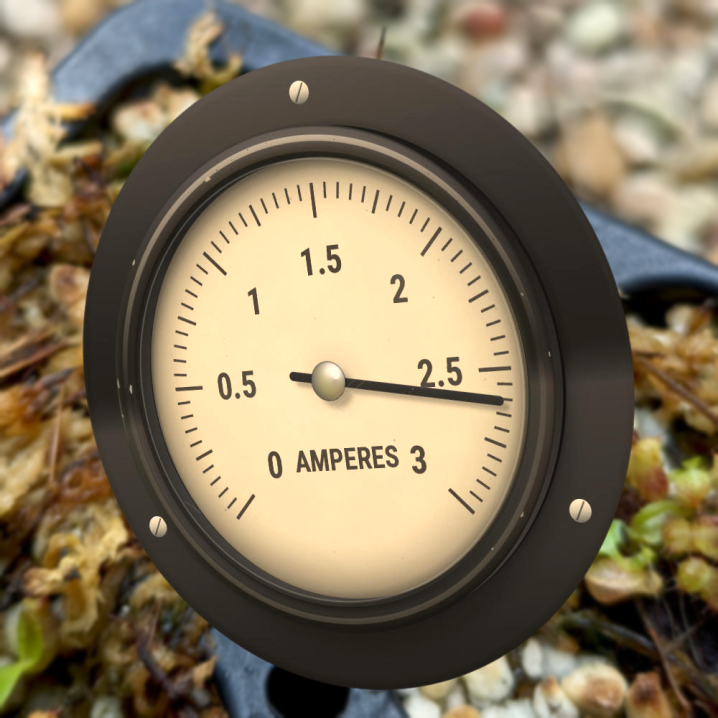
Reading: 2.6 A
